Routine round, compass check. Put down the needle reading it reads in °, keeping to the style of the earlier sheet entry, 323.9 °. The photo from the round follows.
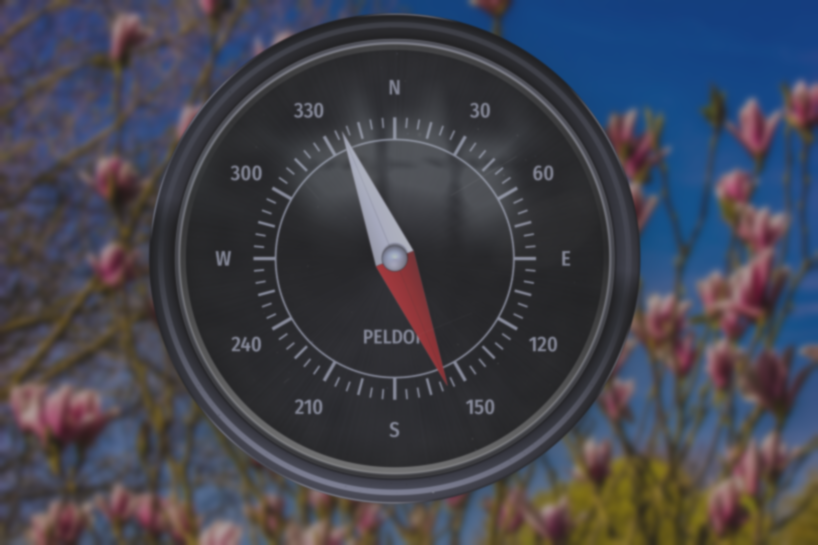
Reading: 157.5 °
